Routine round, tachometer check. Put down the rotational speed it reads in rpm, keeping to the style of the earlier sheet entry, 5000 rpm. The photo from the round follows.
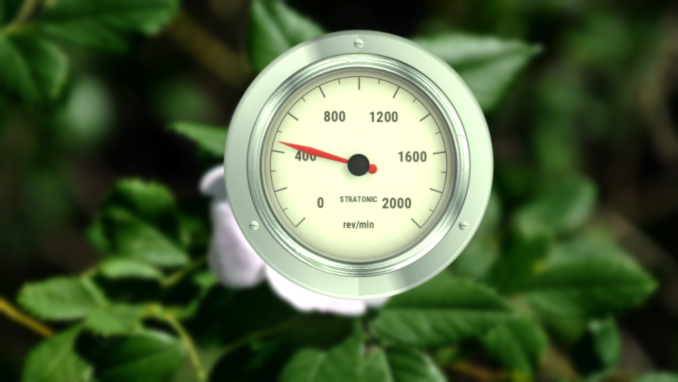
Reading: 450 rpm
